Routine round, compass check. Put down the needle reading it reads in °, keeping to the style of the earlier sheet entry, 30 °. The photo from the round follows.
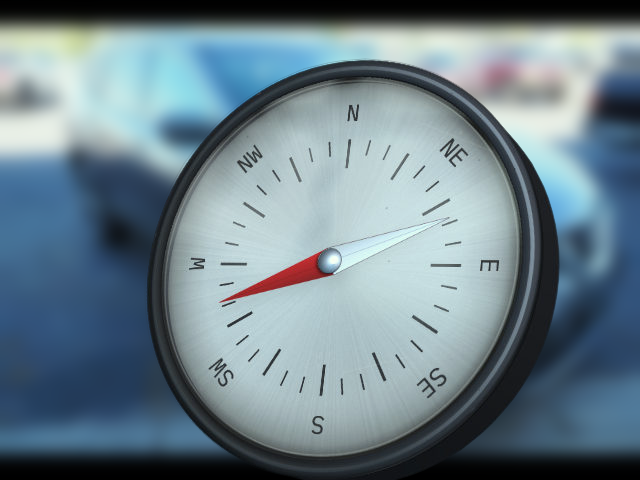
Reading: 250 °
